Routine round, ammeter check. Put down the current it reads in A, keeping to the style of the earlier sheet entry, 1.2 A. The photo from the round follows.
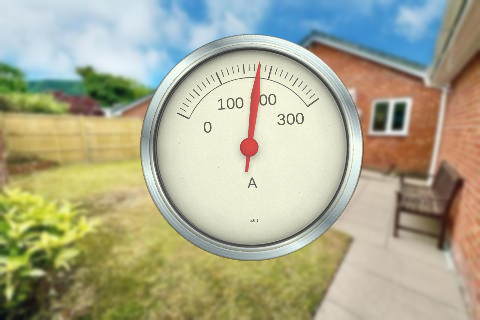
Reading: 180 A
